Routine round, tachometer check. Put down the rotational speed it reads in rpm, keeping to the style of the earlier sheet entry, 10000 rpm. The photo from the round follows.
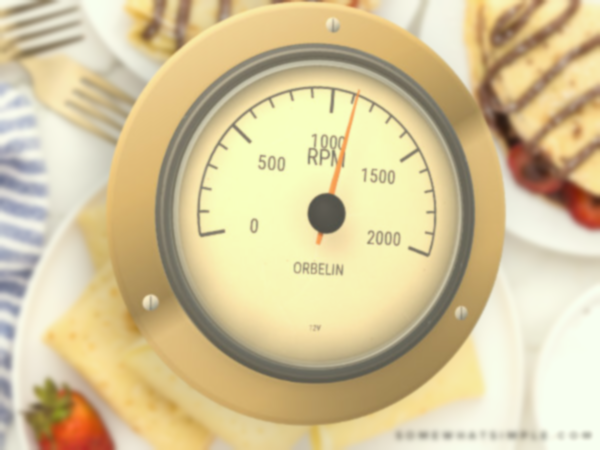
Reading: 1100 rpm
